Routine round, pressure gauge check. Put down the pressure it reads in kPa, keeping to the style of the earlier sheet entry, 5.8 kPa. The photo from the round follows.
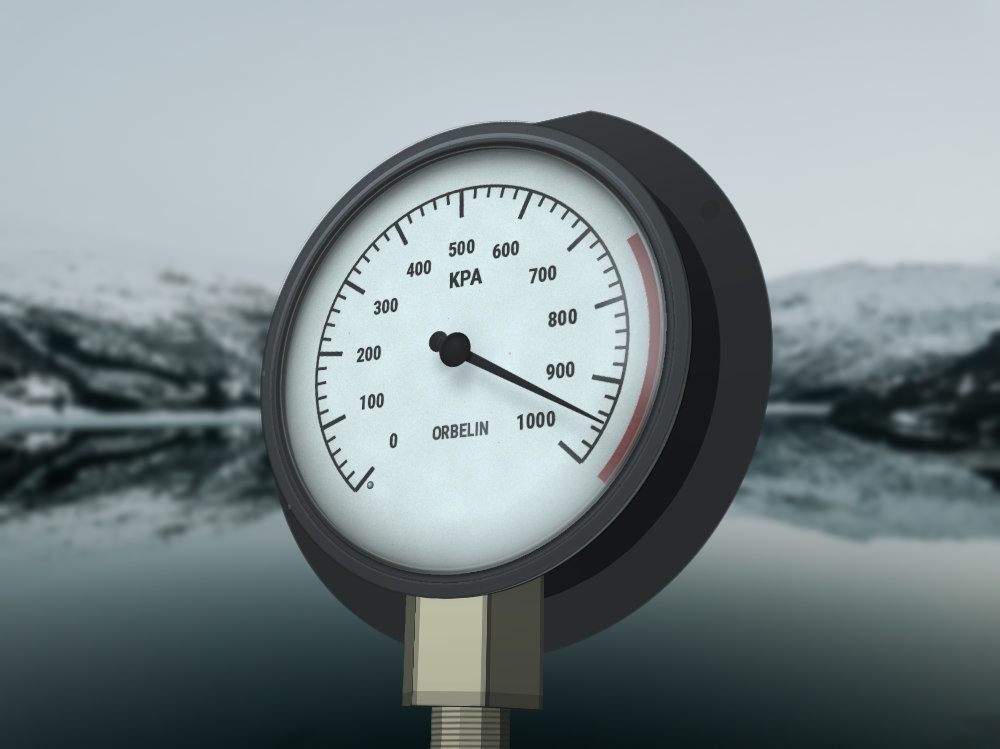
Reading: 950 kPa
